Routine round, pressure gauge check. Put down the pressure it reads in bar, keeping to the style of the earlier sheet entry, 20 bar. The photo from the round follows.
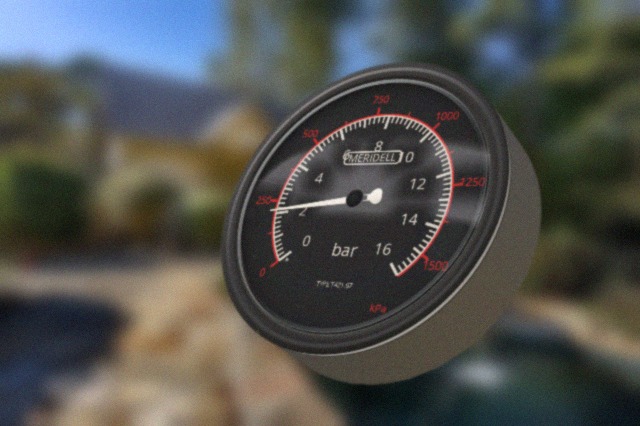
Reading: 2 bar
